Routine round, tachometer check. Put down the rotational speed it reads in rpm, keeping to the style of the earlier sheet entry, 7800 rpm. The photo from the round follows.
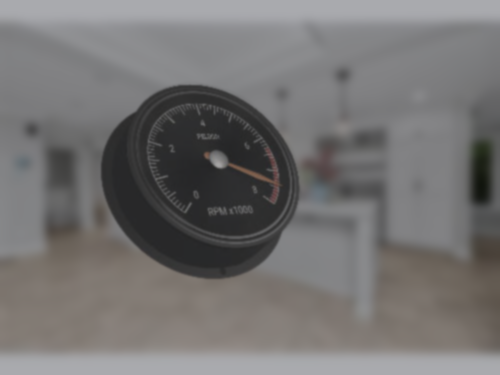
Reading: 7500 rpm
